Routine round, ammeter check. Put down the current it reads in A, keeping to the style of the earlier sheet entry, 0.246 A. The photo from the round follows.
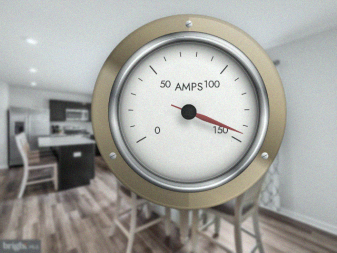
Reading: 145 A
